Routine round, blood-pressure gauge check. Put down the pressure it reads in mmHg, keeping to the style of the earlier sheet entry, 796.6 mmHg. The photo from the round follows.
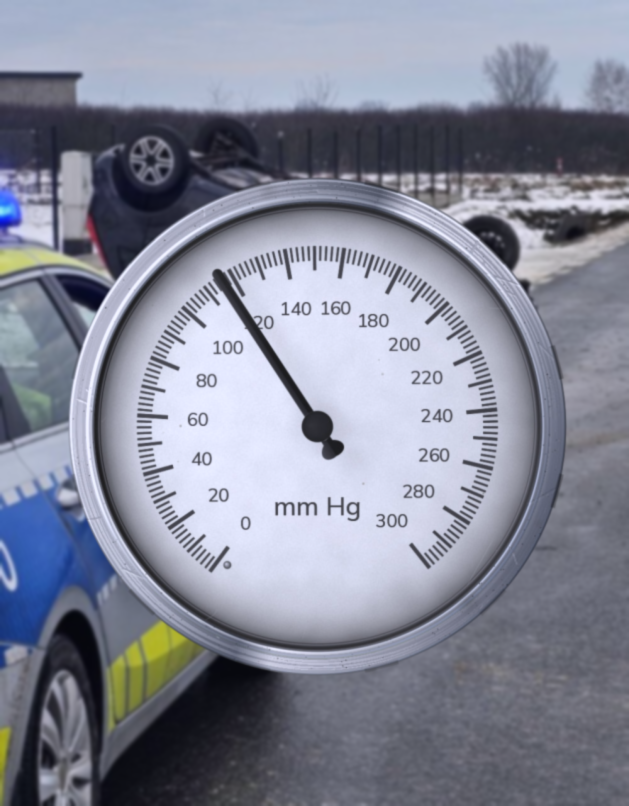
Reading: 116 mmHg
